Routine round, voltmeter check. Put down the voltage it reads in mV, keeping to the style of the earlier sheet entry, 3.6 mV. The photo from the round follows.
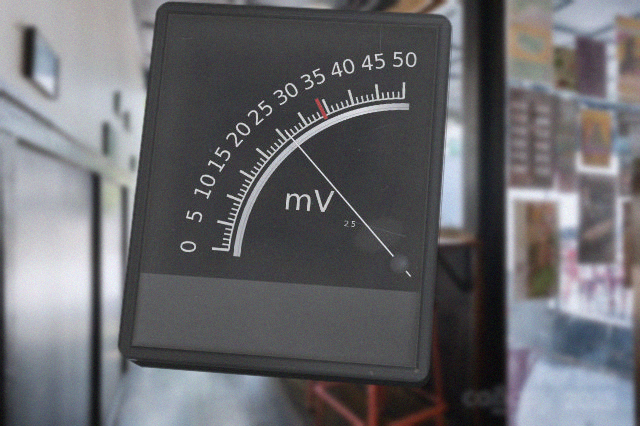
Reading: 26 mV
